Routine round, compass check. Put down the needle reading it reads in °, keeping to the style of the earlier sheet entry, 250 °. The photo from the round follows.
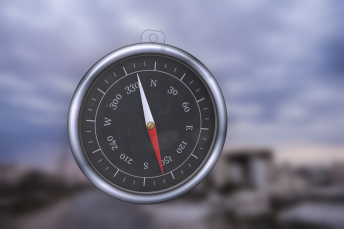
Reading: 160 °
